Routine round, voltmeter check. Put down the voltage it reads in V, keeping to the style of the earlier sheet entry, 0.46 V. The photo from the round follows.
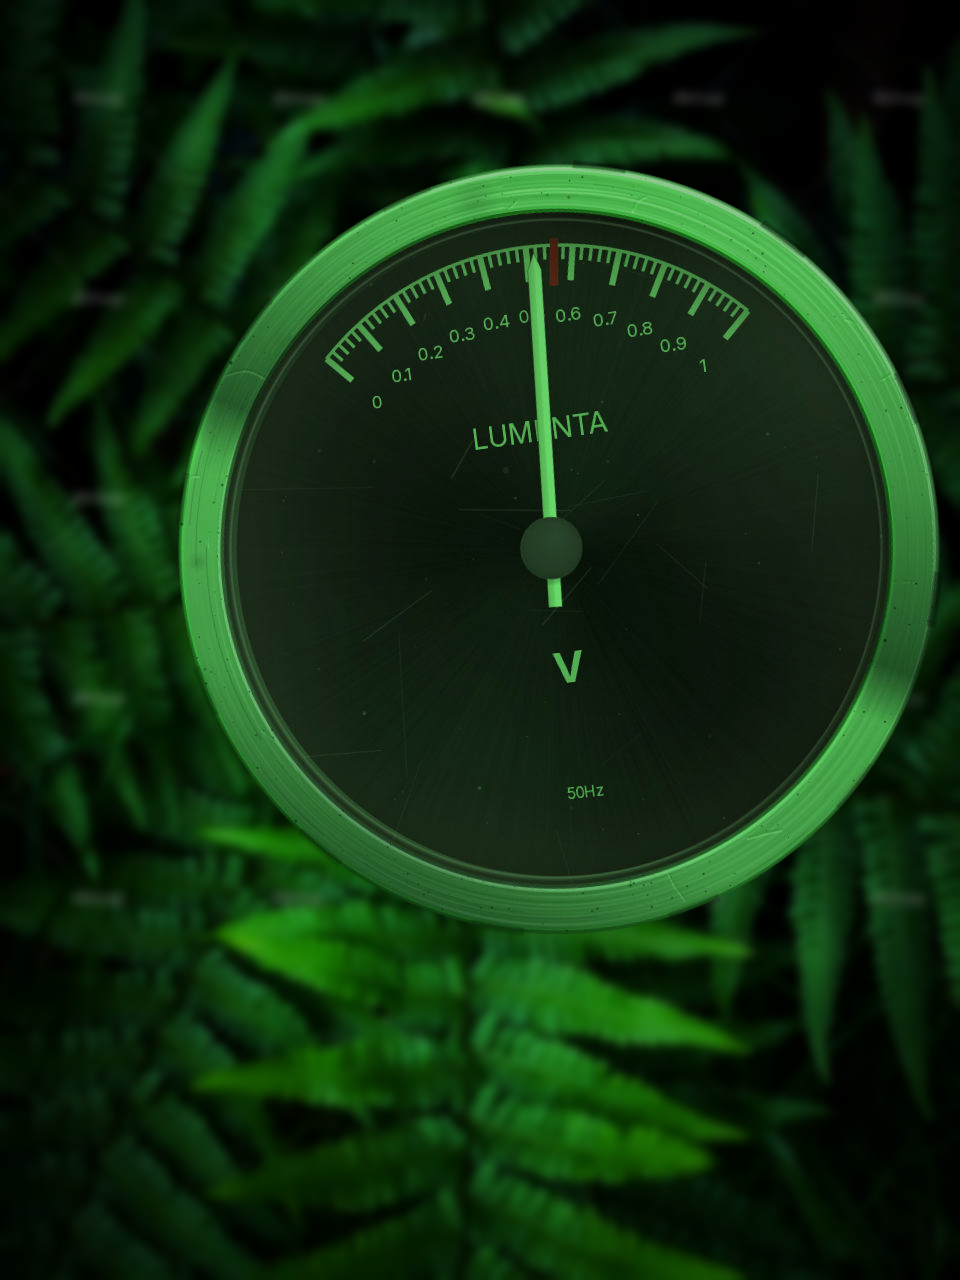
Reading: 0.52 V
